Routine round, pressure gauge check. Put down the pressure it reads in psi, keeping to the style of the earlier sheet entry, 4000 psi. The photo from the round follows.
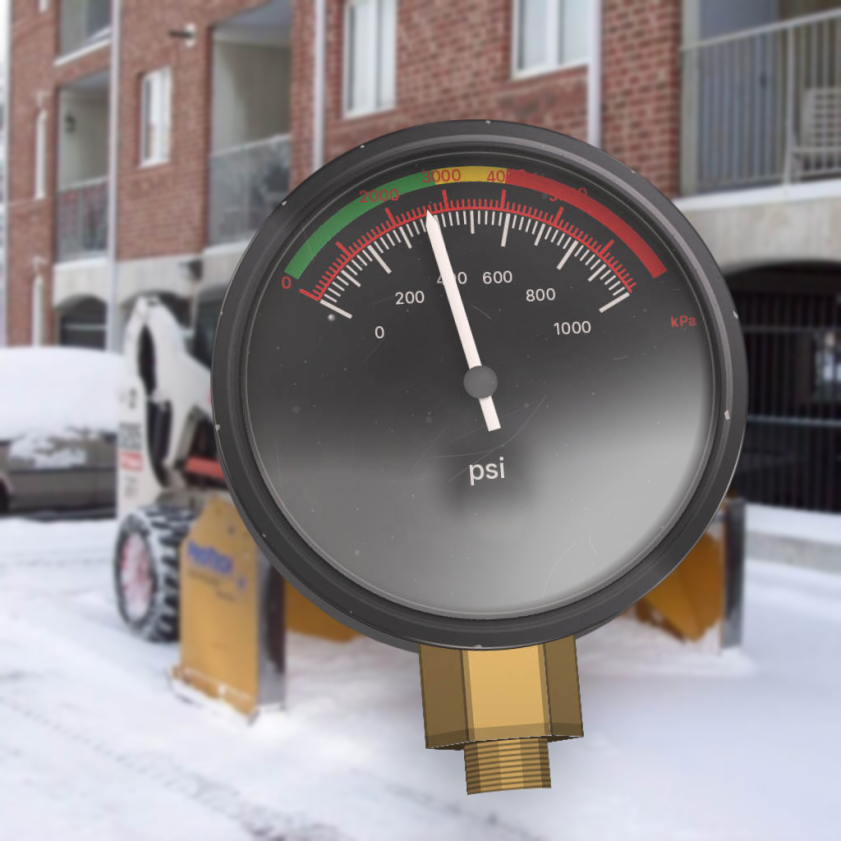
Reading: 380 psi
